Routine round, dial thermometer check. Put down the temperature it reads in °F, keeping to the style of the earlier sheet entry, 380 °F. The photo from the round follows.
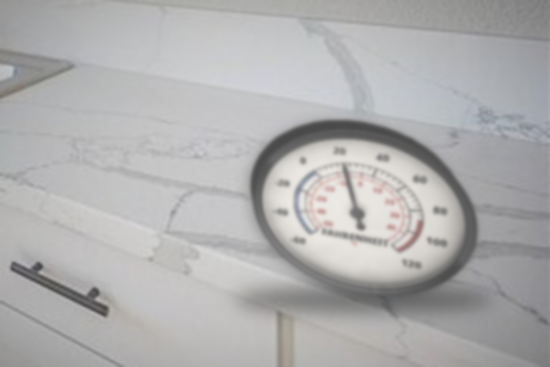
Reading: 20 °F
